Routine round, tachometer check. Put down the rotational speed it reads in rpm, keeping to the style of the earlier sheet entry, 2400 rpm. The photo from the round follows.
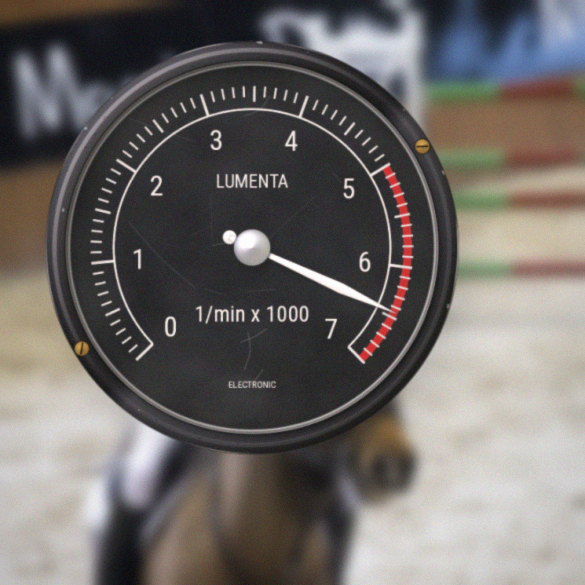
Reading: 6450 rpm
